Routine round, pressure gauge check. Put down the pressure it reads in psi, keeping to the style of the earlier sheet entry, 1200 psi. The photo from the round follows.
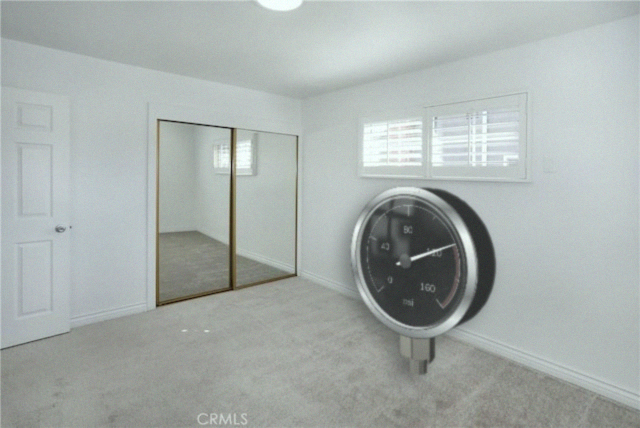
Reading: 120 psi
